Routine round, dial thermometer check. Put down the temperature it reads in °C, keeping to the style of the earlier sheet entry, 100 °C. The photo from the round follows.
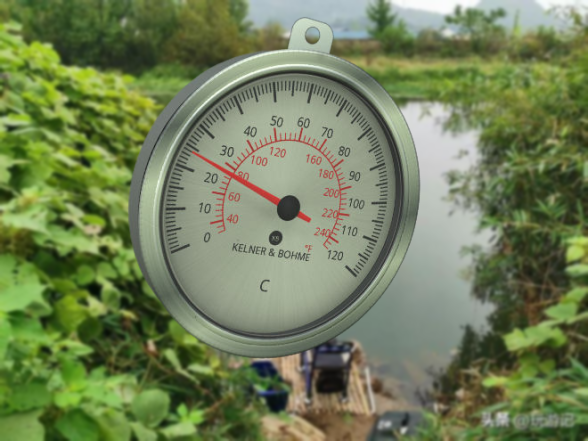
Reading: 24 °C
